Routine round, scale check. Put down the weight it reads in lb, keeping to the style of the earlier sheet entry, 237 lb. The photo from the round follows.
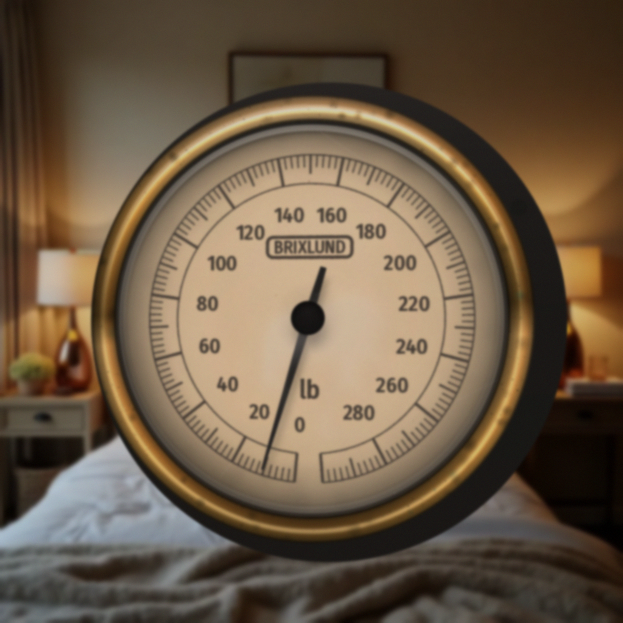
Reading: 10 lb
